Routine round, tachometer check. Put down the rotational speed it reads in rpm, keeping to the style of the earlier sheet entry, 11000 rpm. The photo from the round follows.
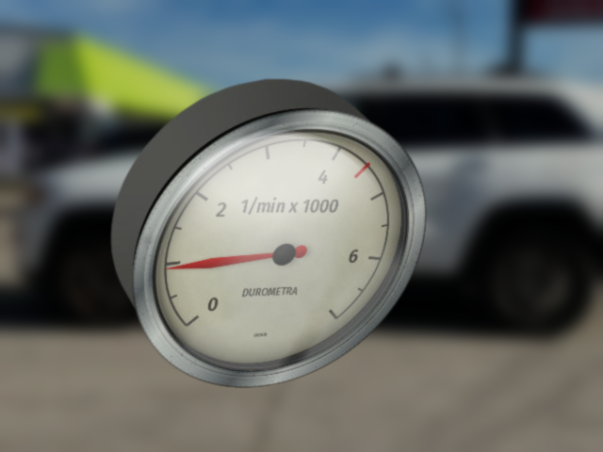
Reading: 1000 rpm
